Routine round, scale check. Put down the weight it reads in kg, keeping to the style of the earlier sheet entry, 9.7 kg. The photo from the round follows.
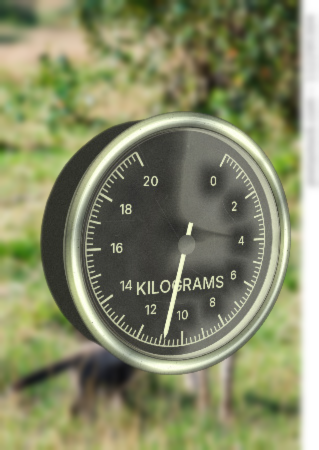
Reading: 11 kg
